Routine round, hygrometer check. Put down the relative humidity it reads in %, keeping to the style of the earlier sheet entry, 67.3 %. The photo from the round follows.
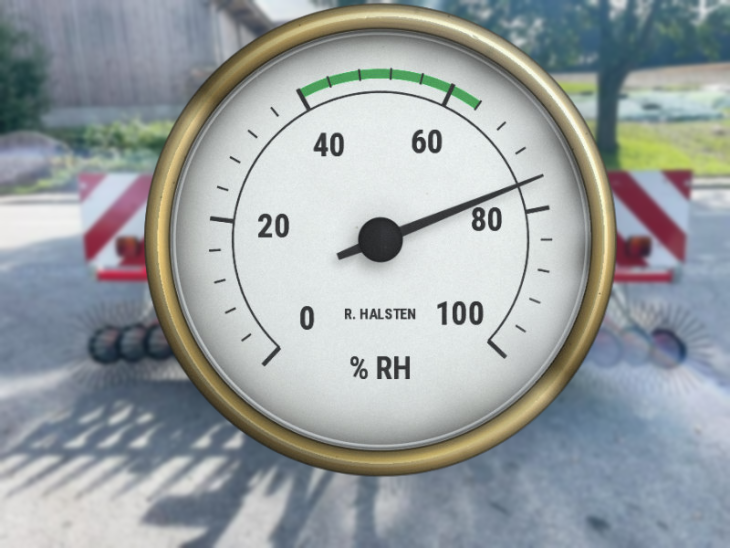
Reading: 76 %
